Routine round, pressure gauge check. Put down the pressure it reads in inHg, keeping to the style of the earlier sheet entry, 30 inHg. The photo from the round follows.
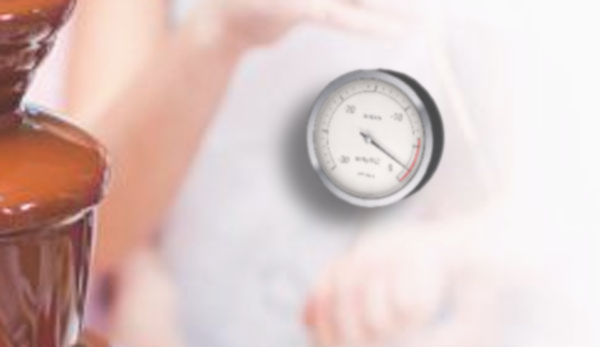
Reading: -2 inHg
